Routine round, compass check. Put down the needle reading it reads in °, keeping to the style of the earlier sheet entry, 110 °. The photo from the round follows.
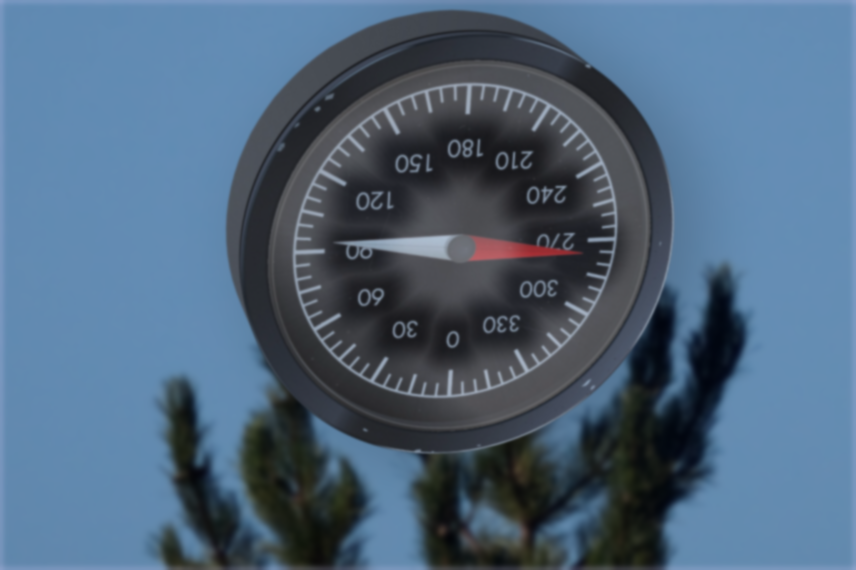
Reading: 275 °
